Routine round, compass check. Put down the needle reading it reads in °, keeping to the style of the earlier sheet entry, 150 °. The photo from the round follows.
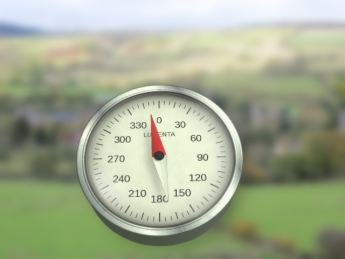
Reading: 350 °
